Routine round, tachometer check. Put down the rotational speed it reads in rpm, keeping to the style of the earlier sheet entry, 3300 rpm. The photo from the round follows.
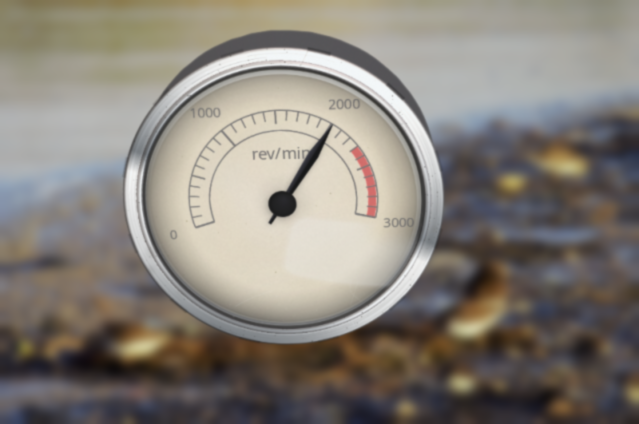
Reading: 2000 rpm
